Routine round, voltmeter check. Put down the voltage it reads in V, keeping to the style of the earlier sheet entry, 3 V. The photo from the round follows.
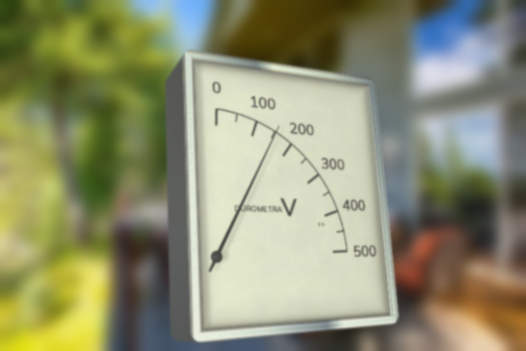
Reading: 150 V
